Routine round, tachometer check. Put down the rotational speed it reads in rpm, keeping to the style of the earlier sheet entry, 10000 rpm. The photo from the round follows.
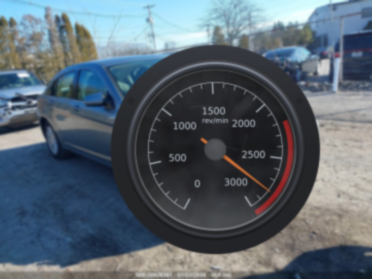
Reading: 2800 rpm
